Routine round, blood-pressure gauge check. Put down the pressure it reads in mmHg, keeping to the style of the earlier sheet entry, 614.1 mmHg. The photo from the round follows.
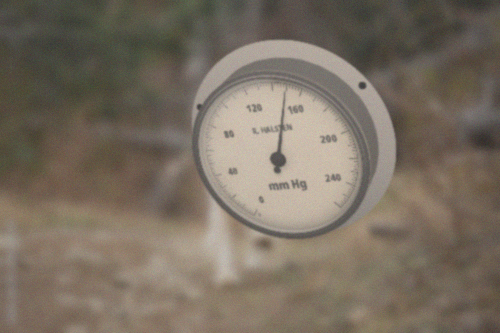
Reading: 150 mmHg
